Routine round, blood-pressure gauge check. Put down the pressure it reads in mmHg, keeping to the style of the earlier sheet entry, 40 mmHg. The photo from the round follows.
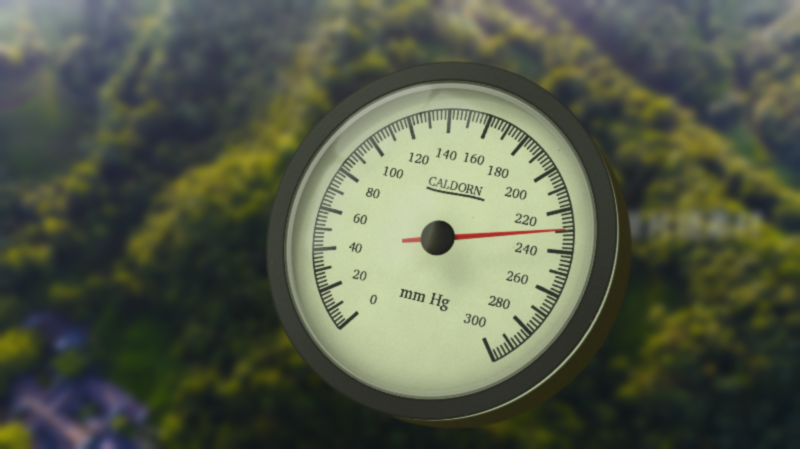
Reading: 230 mmHg
